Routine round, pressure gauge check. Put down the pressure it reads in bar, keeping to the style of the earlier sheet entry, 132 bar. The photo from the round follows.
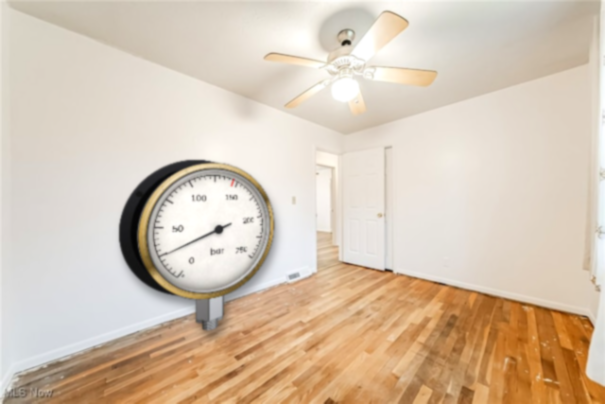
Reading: 25 bar
